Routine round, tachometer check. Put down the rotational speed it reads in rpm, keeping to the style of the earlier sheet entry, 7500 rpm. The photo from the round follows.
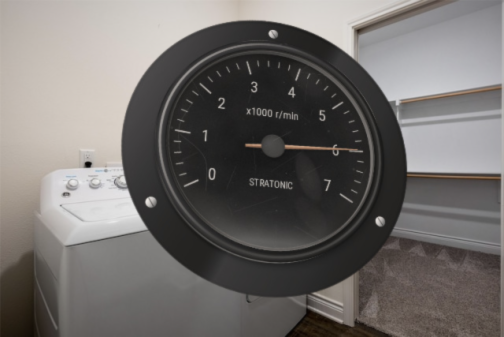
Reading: 6000 rpm
